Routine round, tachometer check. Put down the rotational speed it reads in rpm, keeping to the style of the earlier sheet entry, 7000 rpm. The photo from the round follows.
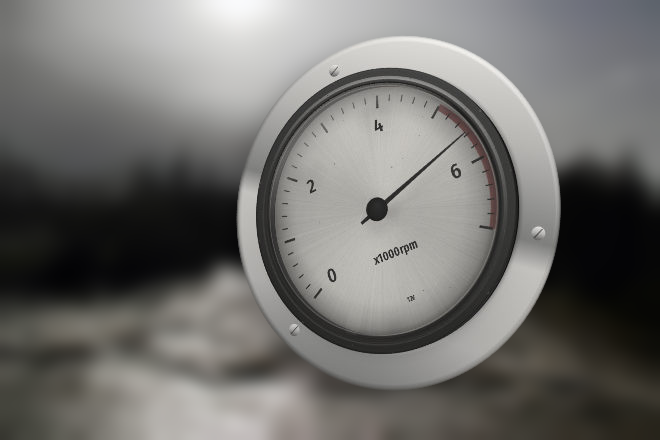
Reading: 5600 rpm
